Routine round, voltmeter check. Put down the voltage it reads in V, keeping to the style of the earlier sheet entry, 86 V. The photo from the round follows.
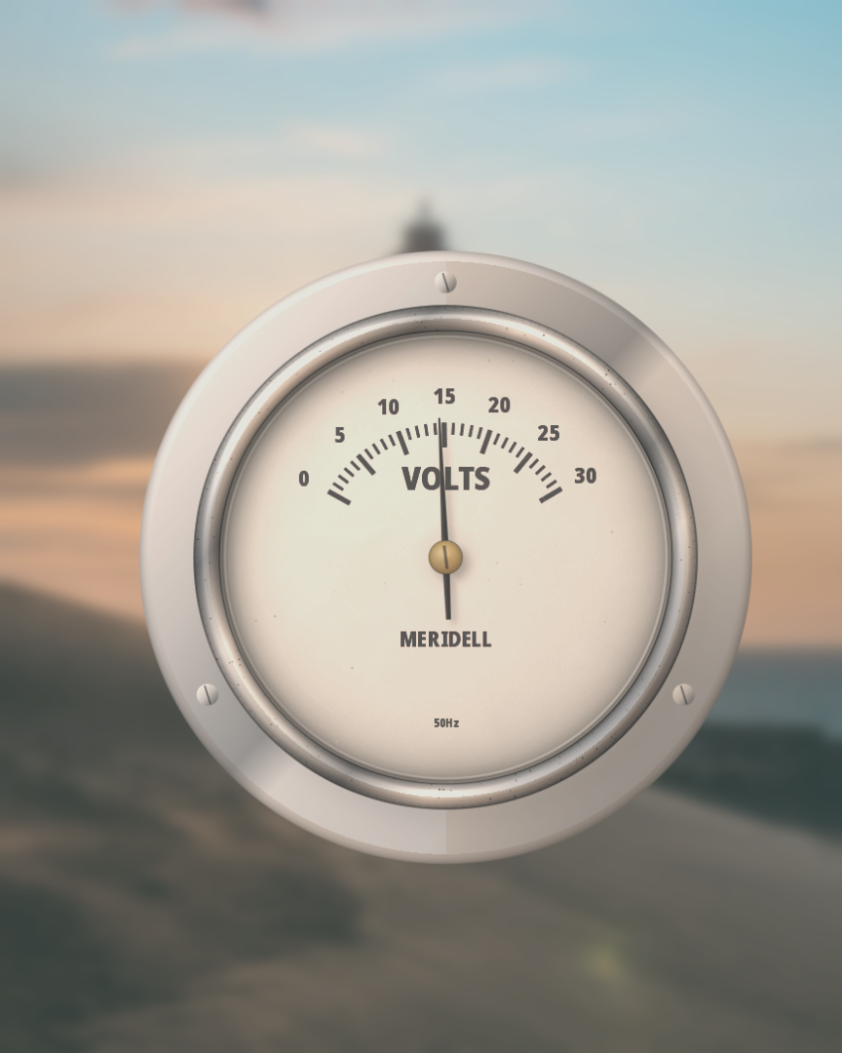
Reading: 14.5 V
